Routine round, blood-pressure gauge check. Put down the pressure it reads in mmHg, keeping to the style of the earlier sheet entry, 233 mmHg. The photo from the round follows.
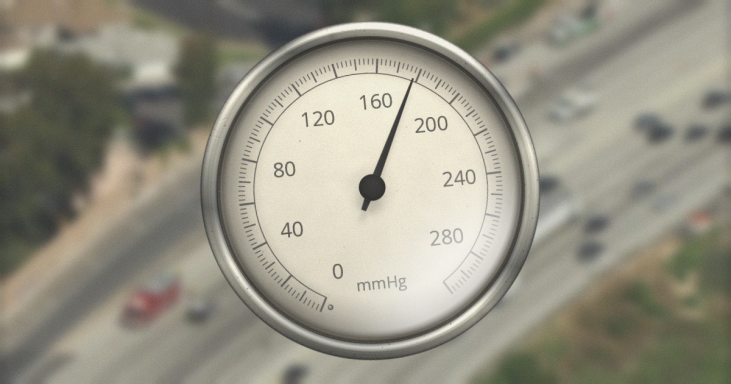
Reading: 178 mmHg
